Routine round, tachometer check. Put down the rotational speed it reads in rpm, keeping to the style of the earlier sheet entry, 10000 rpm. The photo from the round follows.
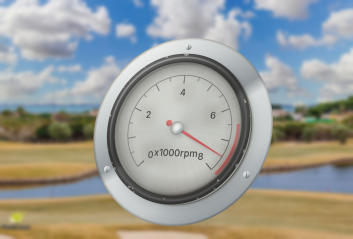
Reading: 7500 rpm
